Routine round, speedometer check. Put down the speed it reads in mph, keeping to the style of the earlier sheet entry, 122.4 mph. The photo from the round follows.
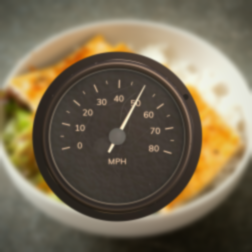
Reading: 50 mph
